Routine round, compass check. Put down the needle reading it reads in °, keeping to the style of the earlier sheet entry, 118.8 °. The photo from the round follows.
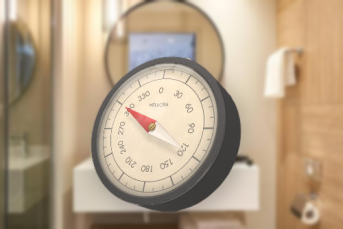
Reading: 300 °
